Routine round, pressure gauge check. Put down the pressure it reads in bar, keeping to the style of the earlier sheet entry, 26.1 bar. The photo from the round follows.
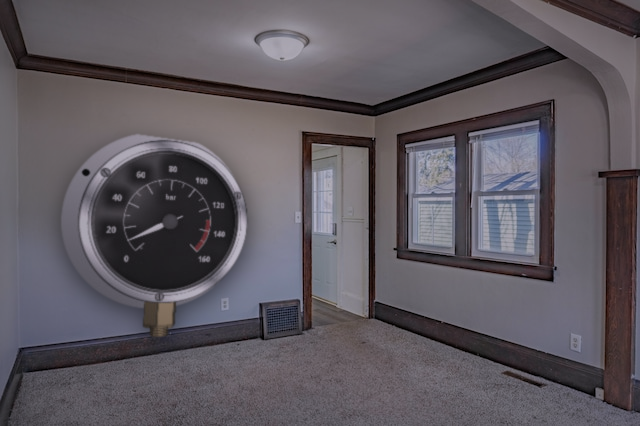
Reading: 10 bar
